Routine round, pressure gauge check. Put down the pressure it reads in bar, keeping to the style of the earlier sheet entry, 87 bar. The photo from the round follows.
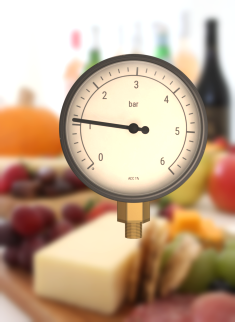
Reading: 1.1 bar
